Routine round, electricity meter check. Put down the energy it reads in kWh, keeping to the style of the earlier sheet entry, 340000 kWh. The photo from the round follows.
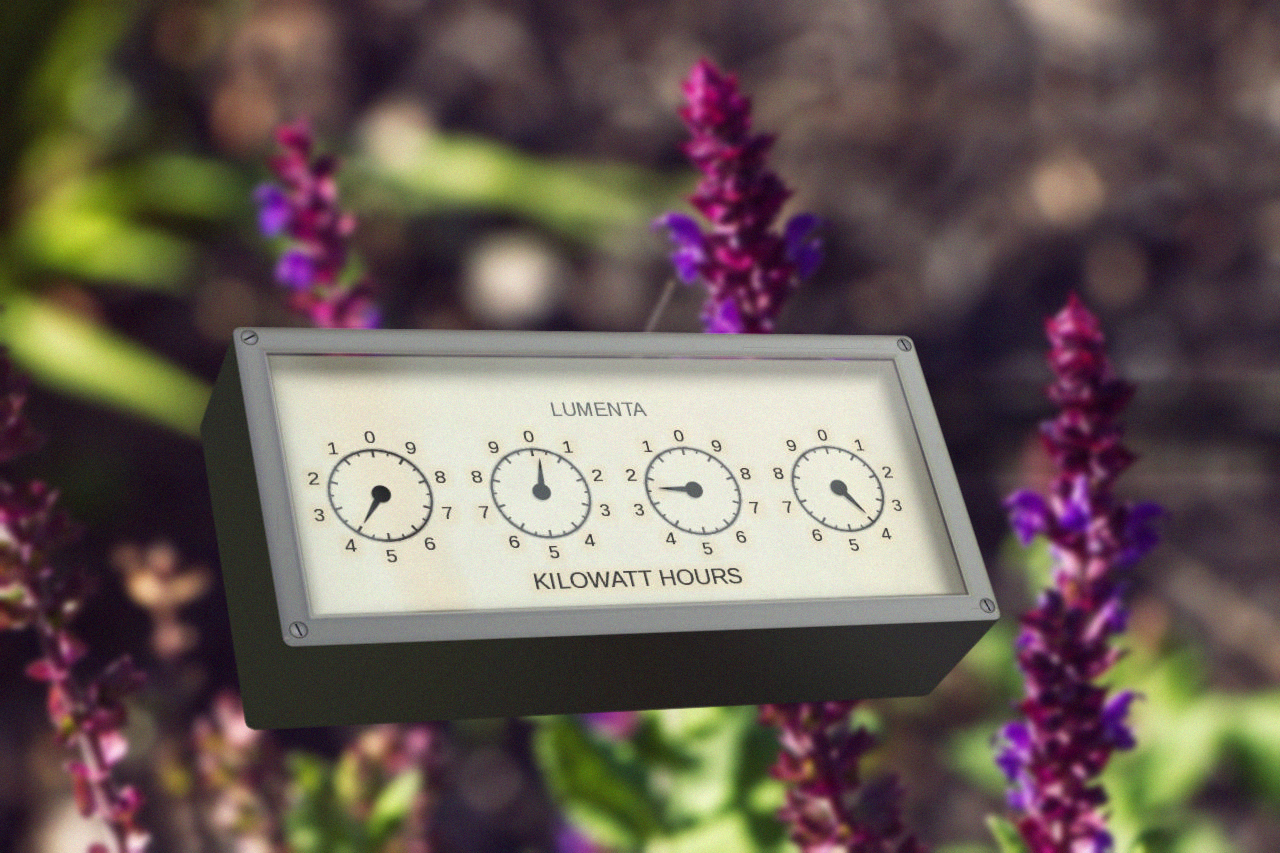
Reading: 4024 kWh
